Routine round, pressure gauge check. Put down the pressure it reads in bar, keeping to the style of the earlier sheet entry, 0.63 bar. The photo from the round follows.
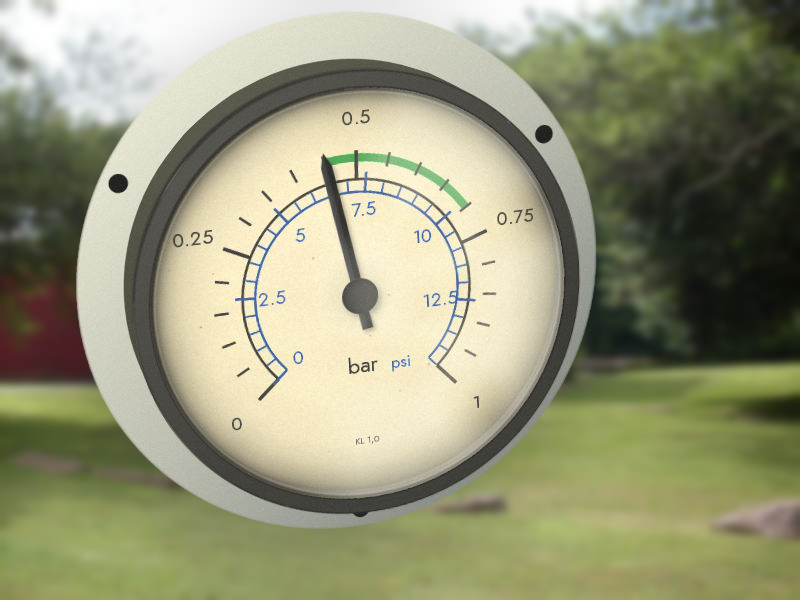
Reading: 0.45 bar
